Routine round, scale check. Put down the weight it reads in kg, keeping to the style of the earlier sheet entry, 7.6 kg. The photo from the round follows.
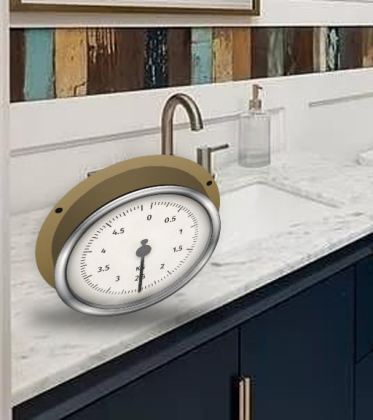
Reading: 2.5 kg
